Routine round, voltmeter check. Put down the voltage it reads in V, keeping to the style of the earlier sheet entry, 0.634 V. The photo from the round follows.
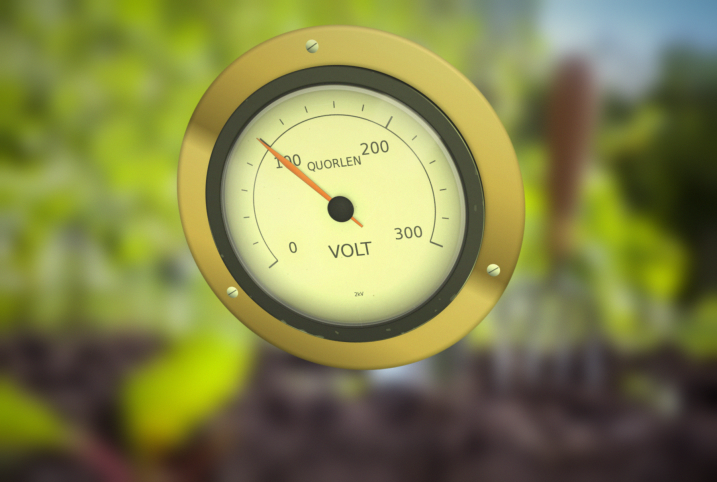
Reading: 100 V
